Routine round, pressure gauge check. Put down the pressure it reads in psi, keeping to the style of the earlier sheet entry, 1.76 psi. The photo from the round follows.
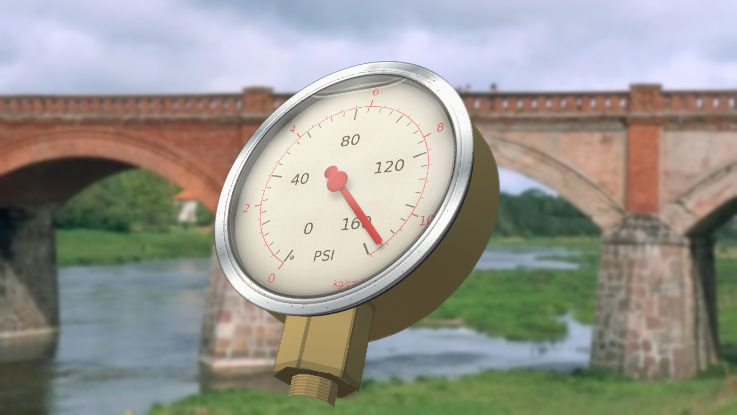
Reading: 155 psi
